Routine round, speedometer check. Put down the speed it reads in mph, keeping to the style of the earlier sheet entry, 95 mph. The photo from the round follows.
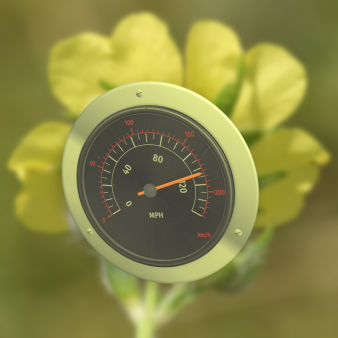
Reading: 112.5 mph
